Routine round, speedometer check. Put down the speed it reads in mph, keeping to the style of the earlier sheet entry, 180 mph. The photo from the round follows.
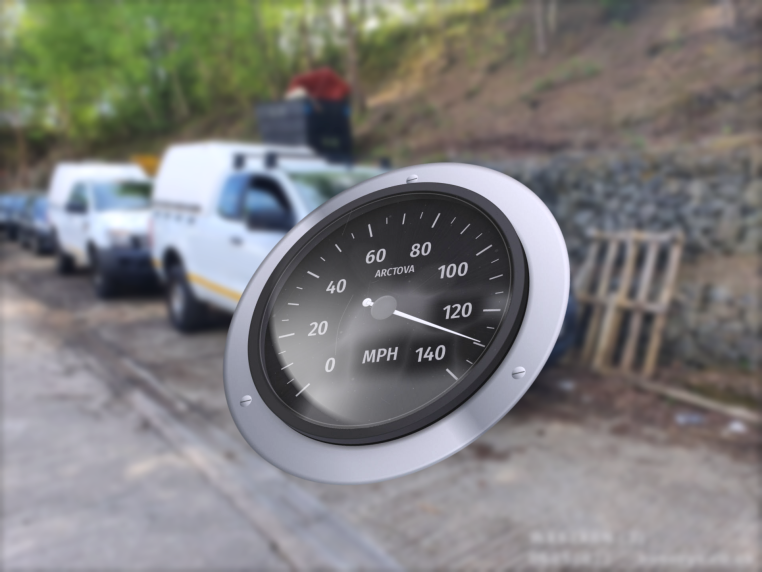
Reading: 130 mph
